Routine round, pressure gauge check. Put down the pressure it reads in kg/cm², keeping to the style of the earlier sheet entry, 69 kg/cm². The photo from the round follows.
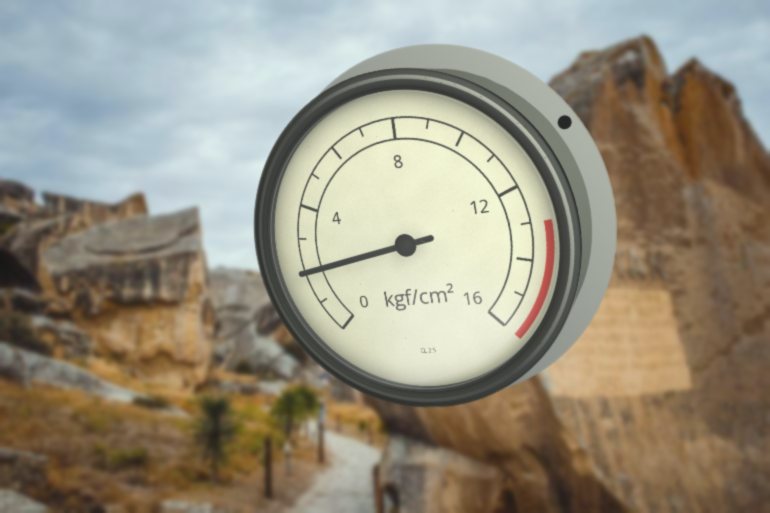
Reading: 2 kg/cm²
